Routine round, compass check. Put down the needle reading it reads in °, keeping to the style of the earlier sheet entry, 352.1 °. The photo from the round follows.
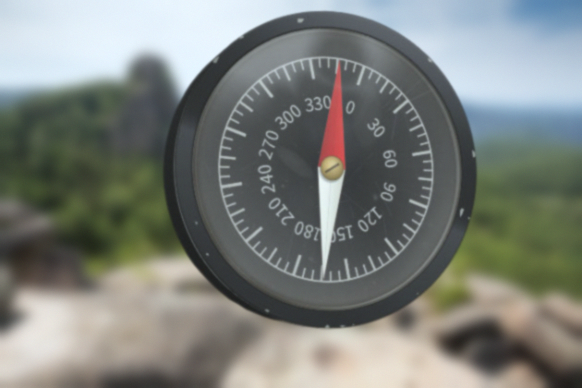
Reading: 345 °
